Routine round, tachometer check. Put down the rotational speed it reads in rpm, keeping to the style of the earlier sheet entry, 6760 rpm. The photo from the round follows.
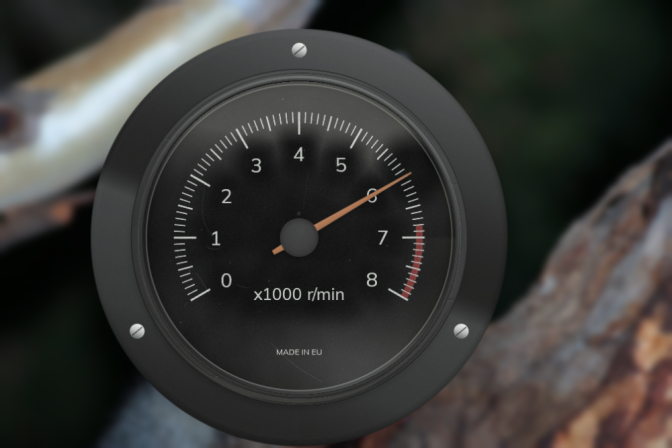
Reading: 6000 rpm
